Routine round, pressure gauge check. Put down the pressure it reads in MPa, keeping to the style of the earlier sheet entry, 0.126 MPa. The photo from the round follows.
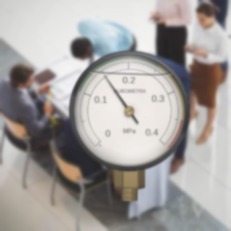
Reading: 0.15 MPa
